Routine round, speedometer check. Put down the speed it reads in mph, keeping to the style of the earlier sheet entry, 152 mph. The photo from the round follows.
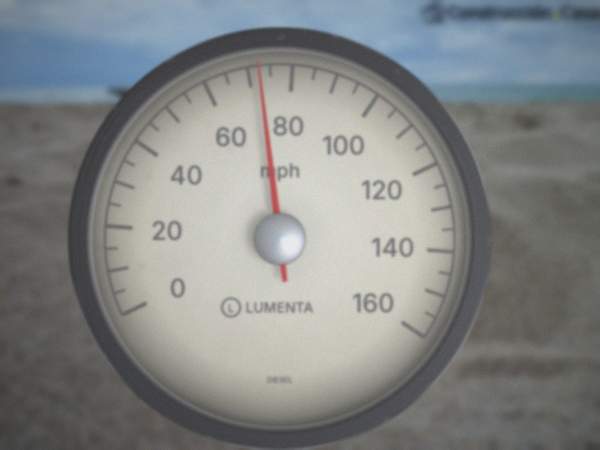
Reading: 72.5 mph
